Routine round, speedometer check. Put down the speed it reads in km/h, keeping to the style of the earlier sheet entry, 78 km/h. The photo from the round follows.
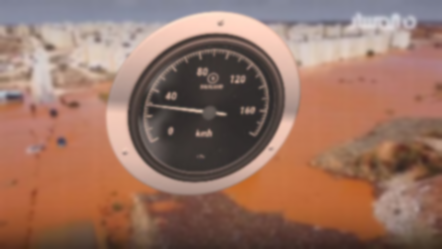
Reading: 30 km/h
